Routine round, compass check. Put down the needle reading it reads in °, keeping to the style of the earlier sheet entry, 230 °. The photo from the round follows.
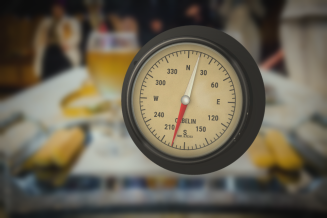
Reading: 195 °
